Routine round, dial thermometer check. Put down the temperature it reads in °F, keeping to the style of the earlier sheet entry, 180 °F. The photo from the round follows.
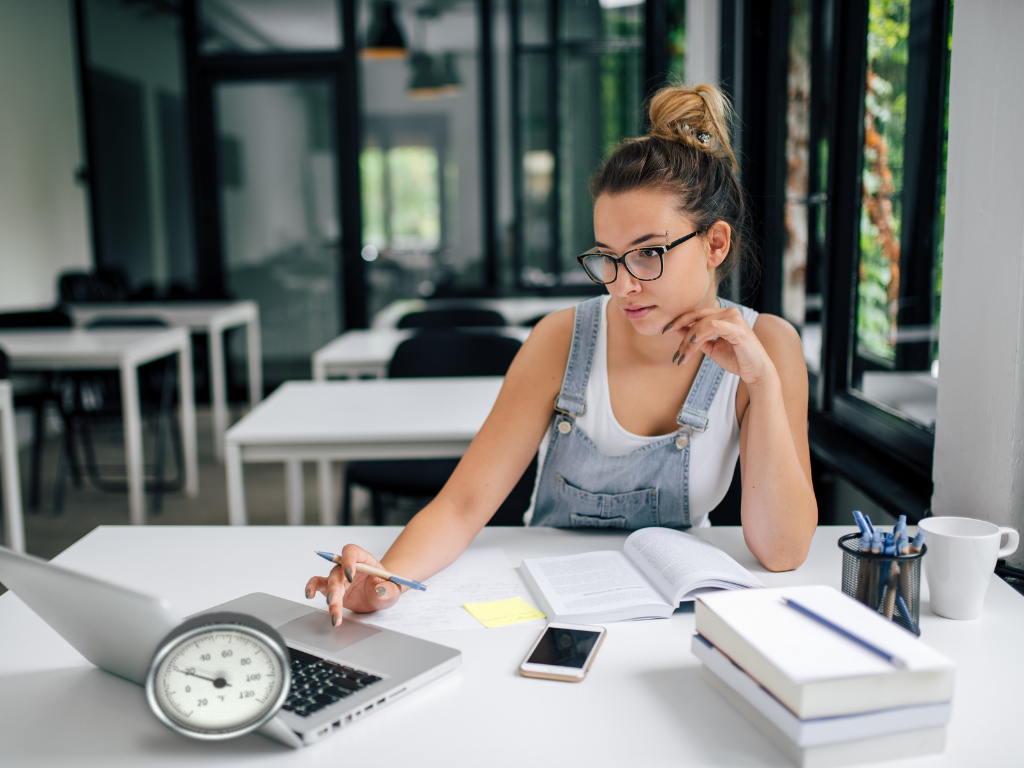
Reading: 20 °F
